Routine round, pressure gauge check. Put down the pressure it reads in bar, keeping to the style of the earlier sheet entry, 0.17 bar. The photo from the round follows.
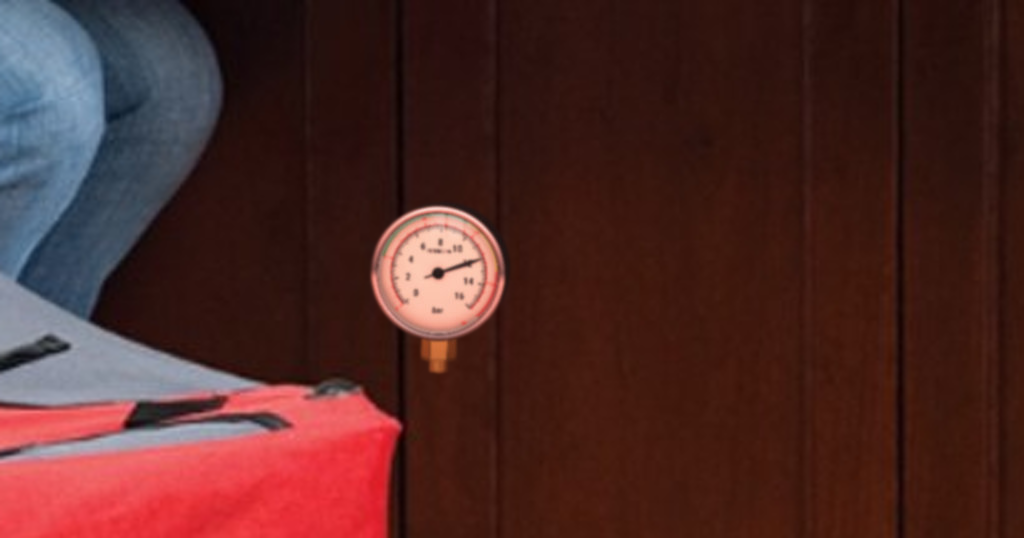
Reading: 12 bar
